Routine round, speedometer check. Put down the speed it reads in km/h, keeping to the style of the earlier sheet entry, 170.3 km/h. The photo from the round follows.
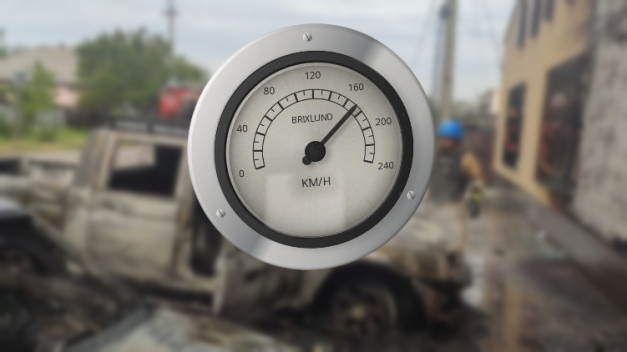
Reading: 170 km/h
